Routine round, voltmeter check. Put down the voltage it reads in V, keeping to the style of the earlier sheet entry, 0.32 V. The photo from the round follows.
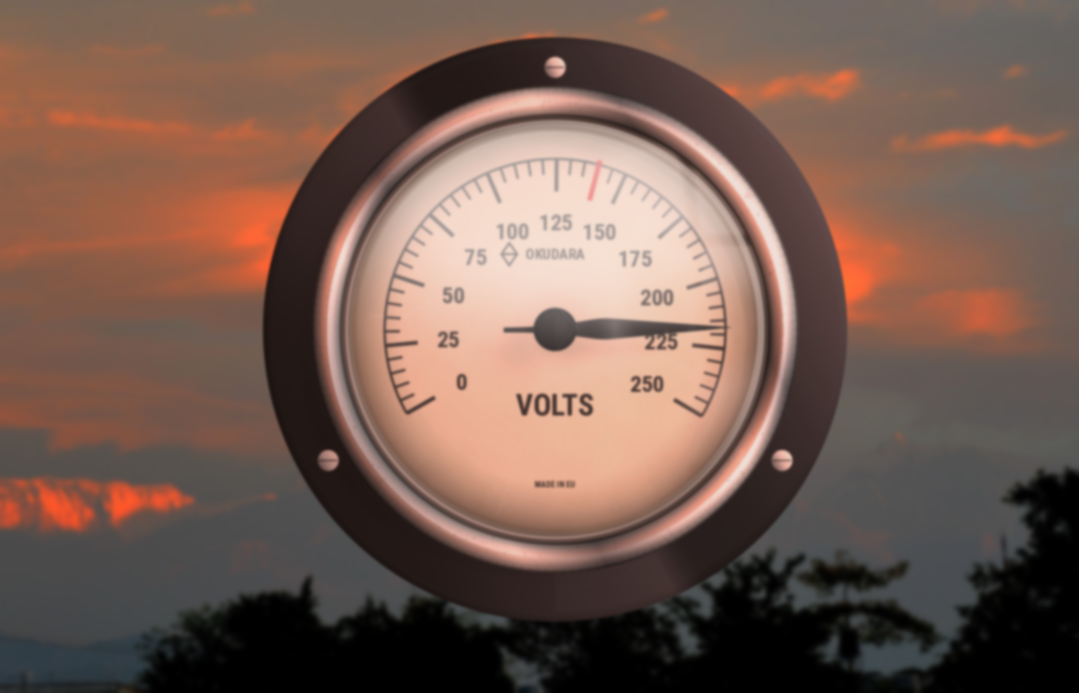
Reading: 217.5 V
